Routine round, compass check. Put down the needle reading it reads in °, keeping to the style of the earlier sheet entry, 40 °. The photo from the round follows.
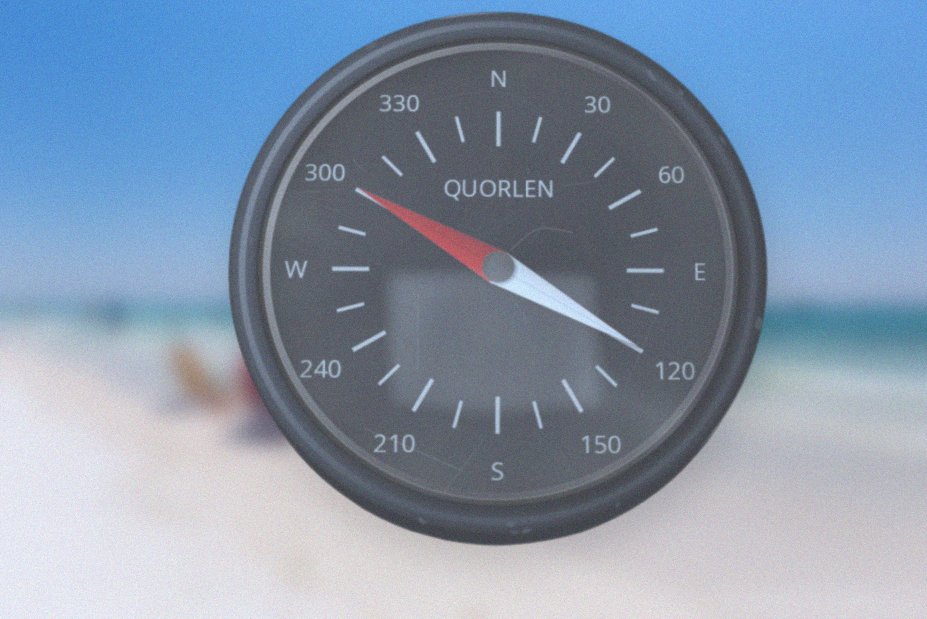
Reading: 300 °
